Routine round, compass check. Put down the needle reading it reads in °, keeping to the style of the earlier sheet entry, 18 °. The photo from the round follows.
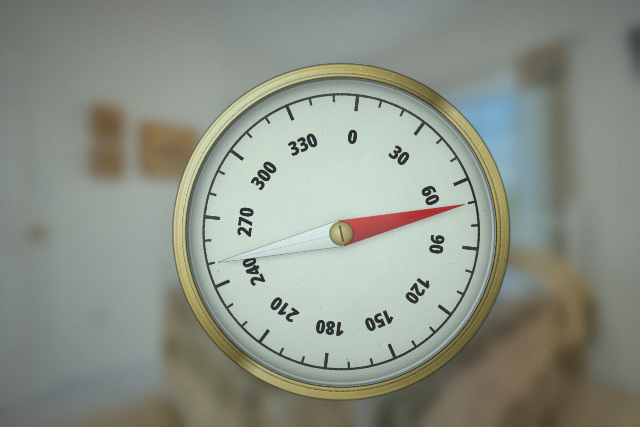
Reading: 70 °
